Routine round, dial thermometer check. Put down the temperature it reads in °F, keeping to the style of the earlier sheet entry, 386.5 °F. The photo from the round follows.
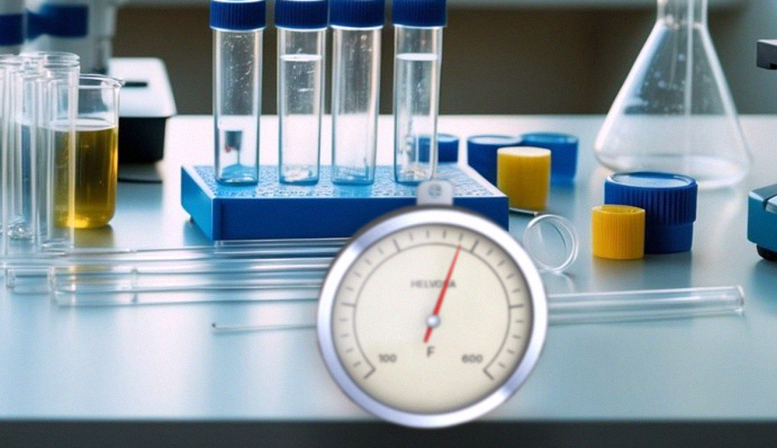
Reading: 380 °F
